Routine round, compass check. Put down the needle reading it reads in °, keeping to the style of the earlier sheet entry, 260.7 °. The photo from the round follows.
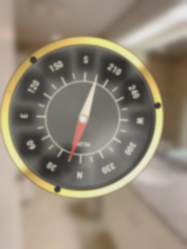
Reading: 15 °
